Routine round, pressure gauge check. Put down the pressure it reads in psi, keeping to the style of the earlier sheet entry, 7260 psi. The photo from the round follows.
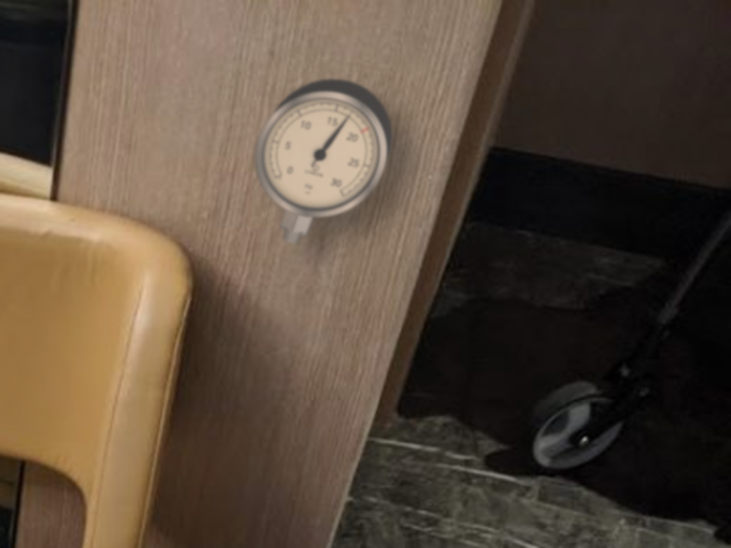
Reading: 17 psi
